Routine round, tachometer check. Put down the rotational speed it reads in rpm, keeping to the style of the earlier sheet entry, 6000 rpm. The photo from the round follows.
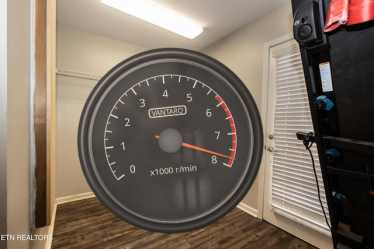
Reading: 7750 rpm
